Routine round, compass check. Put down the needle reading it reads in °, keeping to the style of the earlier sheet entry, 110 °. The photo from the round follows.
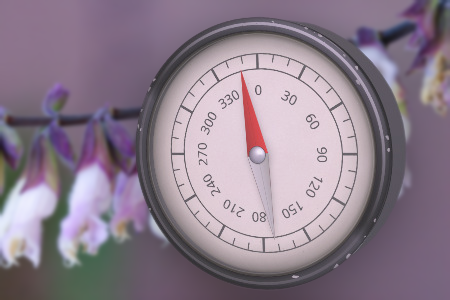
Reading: 350 °
